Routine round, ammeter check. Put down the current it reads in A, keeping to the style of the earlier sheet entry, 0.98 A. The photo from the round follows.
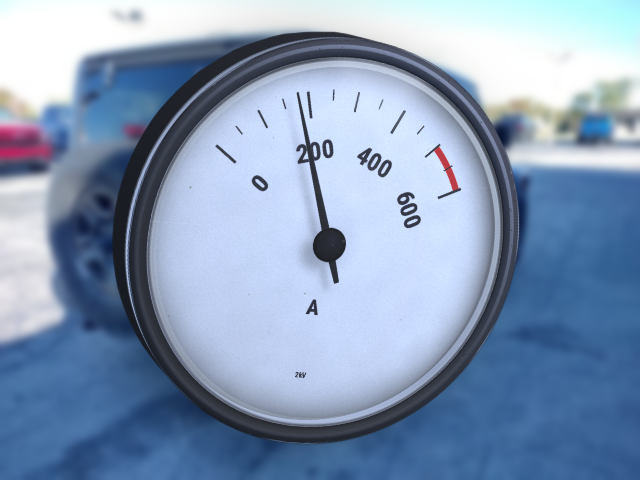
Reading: 175 A
